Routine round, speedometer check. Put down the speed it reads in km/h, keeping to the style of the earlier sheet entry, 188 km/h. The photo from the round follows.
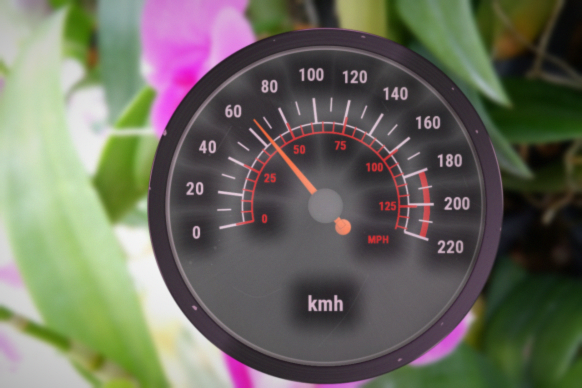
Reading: 65 km/h
